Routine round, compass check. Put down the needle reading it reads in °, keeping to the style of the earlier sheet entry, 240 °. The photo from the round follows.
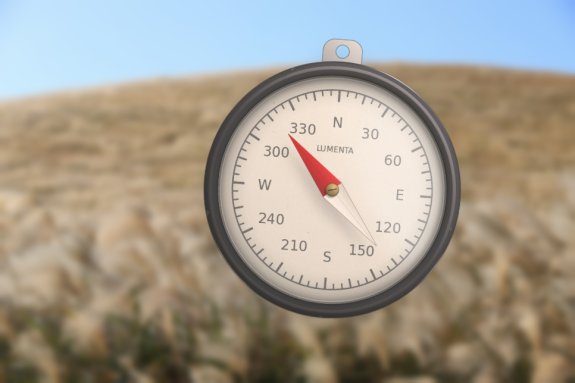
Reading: 317.5 °
